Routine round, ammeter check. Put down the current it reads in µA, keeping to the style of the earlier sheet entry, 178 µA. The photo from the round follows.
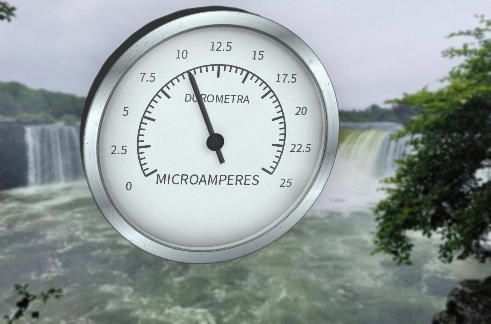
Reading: 10 µA
